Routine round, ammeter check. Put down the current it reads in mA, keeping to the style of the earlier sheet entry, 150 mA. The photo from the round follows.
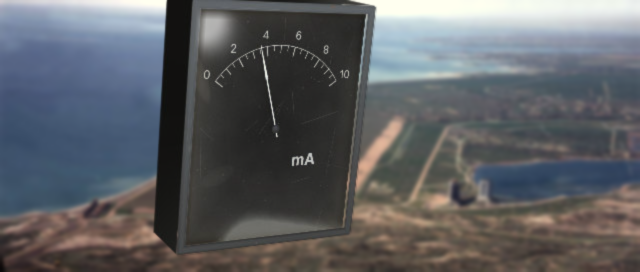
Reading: 3.5 mA
